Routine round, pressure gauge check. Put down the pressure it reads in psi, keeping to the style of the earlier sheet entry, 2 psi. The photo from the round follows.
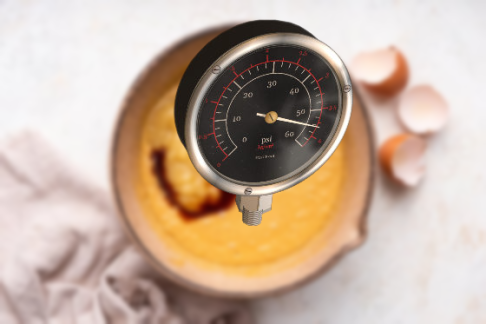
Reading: 54 psi
